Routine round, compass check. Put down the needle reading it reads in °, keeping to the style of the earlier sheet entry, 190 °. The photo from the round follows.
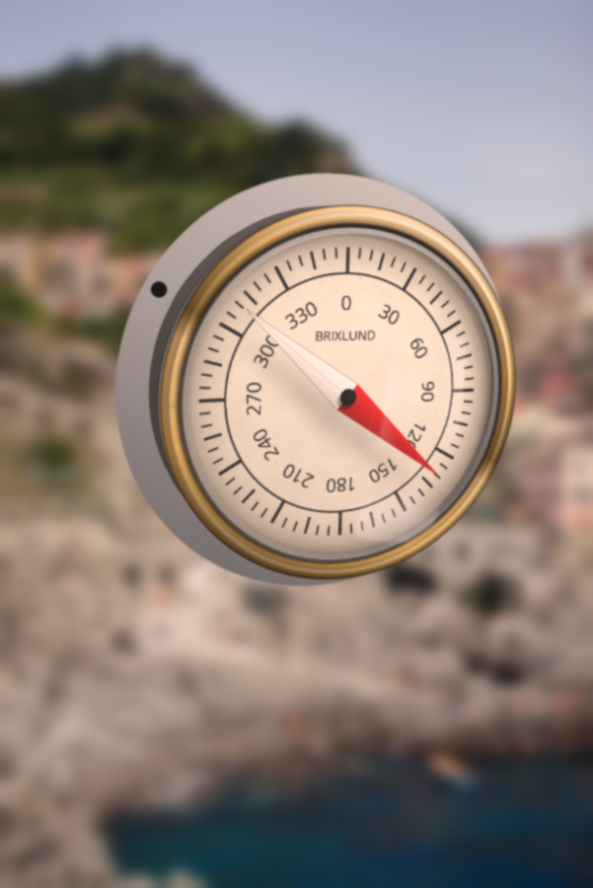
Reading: 130 °
